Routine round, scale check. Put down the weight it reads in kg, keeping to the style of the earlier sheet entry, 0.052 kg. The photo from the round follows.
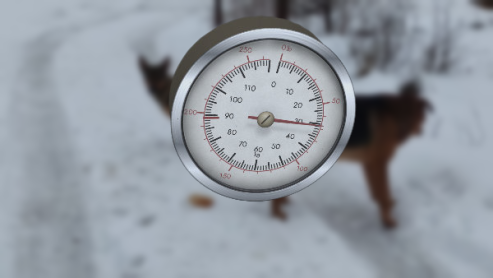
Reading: 30 kg
